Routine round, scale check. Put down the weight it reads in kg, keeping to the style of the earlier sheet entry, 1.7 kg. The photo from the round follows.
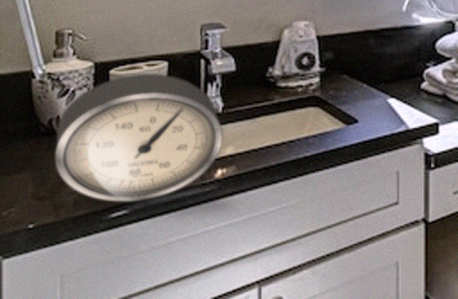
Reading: 10 kg
